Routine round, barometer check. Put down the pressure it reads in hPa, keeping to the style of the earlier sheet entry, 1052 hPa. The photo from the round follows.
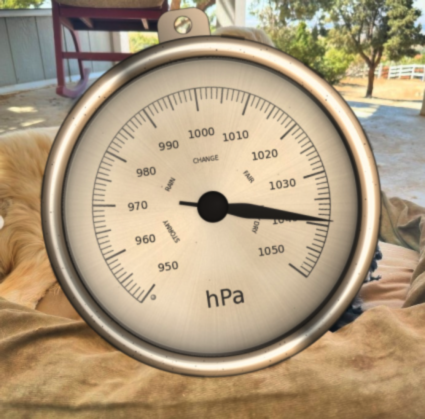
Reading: 1039 hPa
